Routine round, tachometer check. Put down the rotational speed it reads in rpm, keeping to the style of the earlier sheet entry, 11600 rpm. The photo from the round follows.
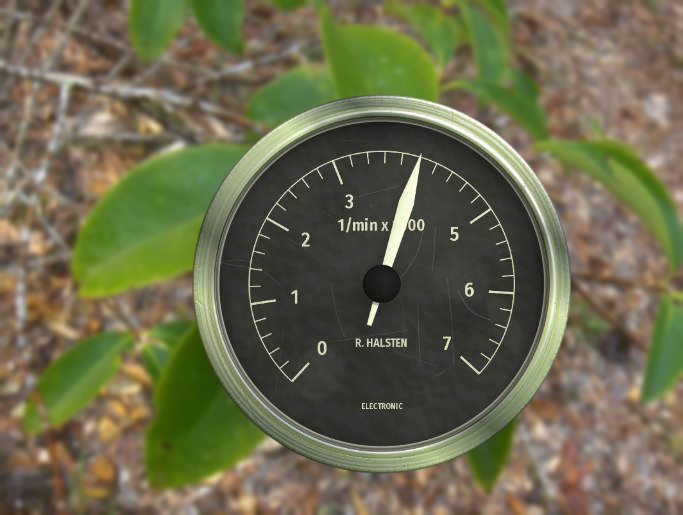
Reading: 4000 rpm
